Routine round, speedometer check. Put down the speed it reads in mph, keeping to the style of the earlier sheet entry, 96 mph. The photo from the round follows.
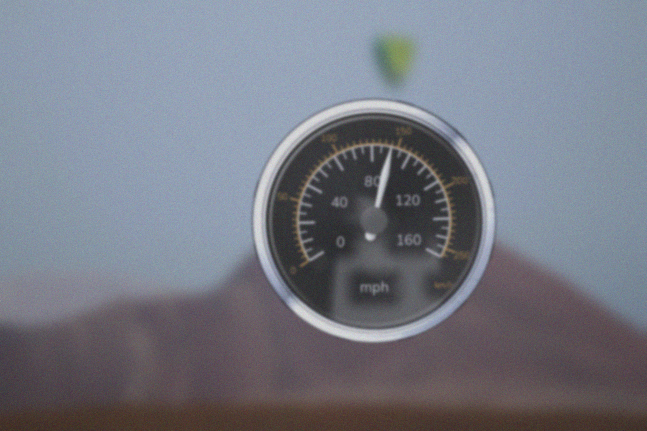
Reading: 90 mph
